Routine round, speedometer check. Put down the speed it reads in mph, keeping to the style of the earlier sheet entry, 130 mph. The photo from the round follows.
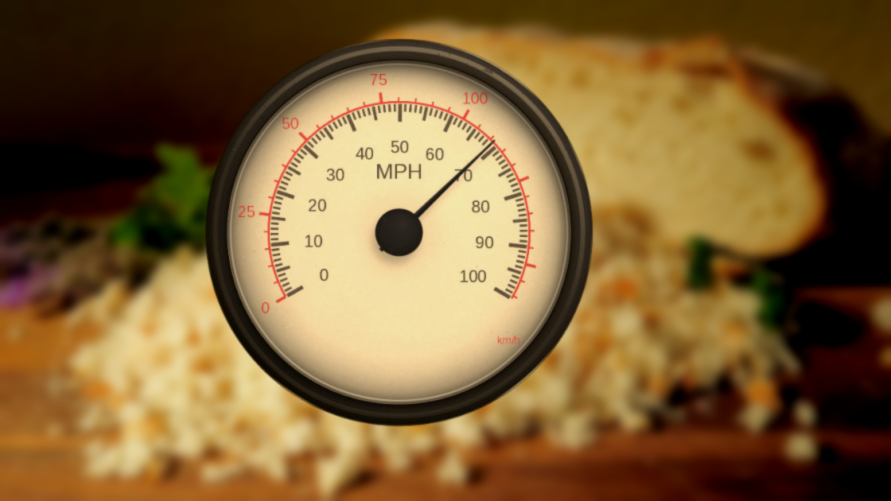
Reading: 69 mph
